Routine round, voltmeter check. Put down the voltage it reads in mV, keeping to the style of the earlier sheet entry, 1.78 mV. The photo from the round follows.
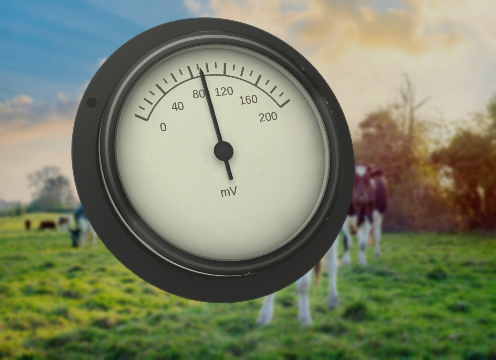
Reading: 90 mV
